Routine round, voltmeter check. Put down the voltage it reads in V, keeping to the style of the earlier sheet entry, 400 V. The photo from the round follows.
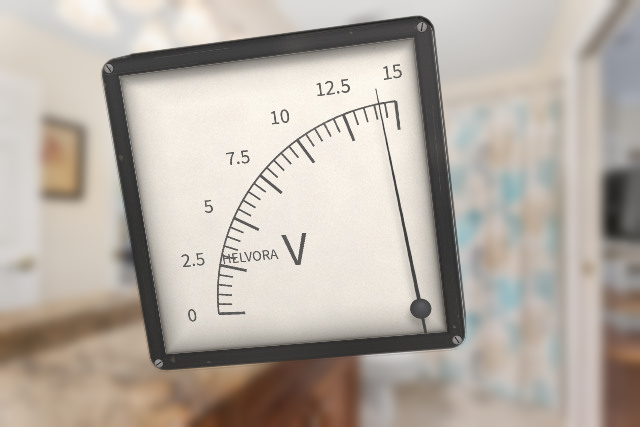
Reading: 14.25 V
